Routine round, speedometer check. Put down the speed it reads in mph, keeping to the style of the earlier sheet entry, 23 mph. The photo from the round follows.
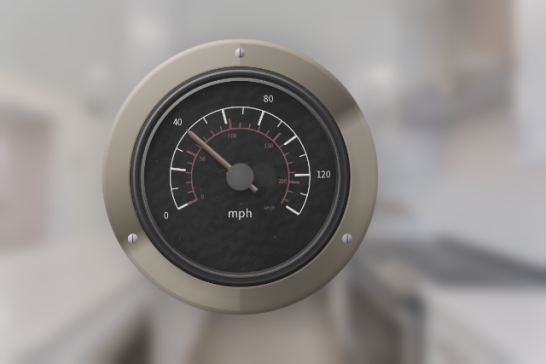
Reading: 40 mph
